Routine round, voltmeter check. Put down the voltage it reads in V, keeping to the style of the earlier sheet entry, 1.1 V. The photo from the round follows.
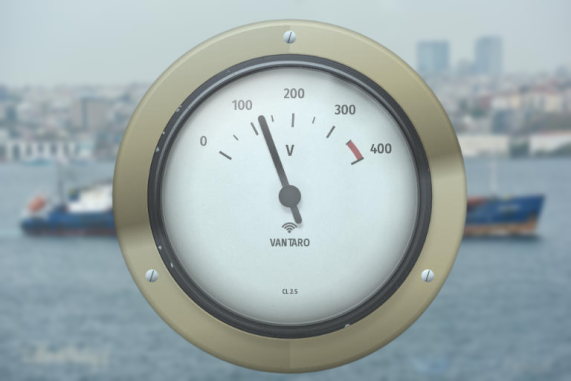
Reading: 125 V
